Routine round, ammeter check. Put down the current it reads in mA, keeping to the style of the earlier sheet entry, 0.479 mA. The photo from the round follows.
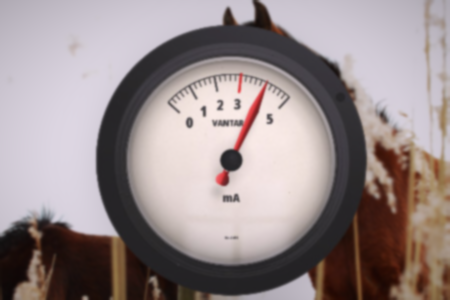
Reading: 4 mA
